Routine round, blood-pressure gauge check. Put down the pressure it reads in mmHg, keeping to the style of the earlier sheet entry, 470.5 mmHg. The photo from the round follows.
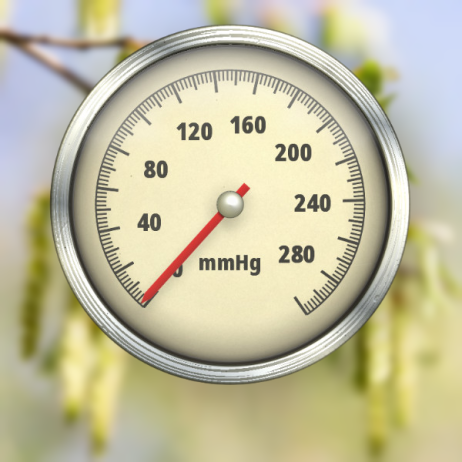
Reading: 2 mmHg
